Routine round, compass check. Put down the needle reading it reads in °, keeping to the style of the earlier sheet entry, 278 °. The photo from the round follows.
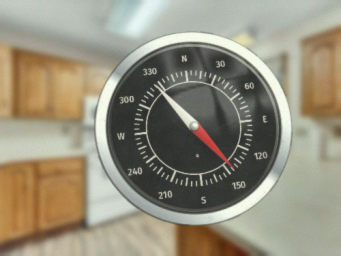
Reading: 145 °
